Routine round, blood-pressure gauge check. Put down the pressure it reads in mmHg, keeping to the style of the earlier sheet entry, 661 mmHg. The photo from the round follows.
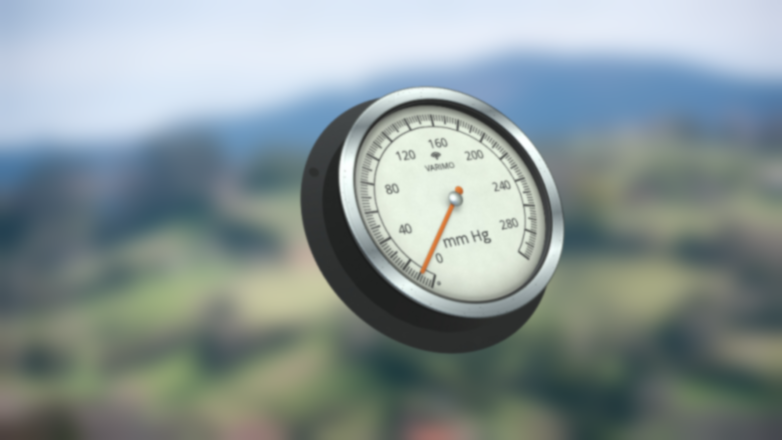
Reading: 10 mmHg
